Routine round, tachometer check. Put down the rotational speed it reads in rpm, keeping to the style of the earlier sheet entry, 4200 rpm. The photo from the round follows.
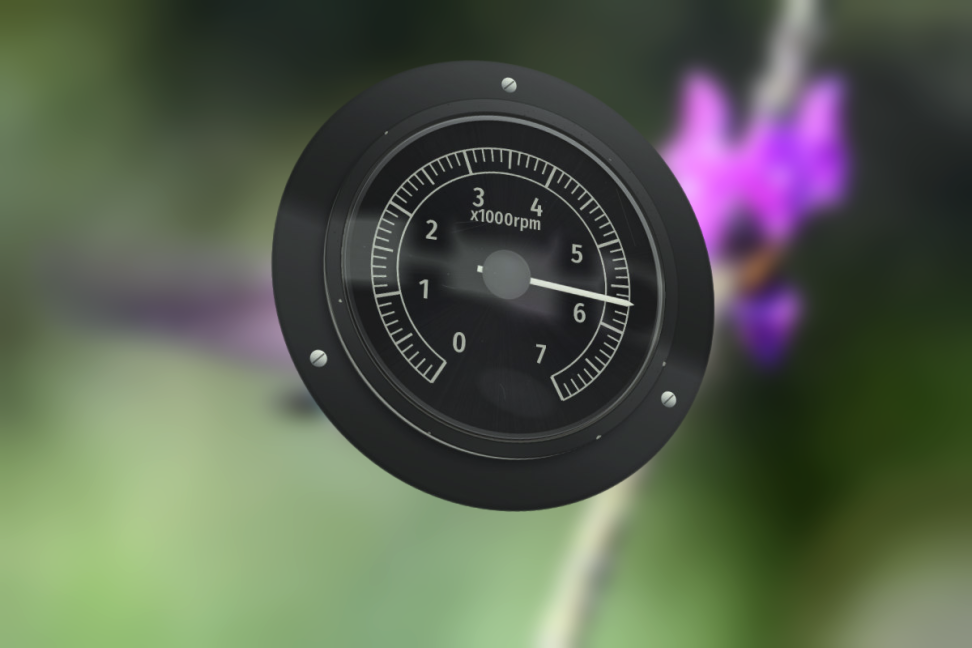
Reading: 5700 rpm
